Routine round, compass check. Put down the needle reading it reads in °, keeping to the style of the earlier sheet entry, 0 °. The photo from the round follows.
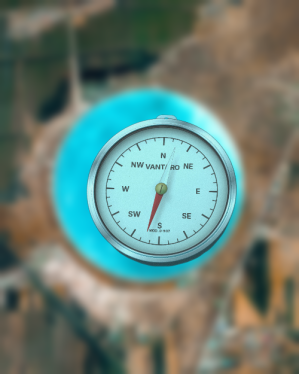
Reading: 195 °
